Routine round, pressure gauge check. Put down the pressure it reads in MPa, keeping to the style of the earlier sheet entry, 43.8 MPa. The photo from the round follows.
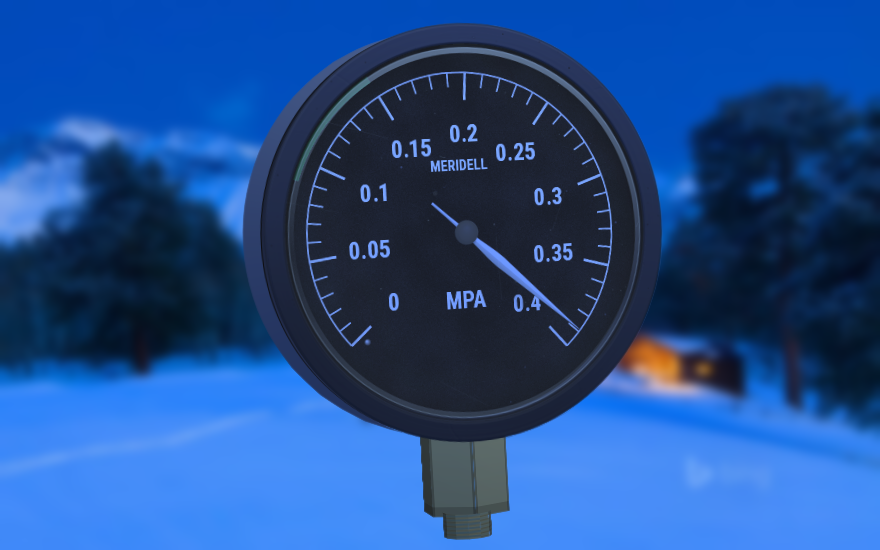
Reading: 0.39 MPa
